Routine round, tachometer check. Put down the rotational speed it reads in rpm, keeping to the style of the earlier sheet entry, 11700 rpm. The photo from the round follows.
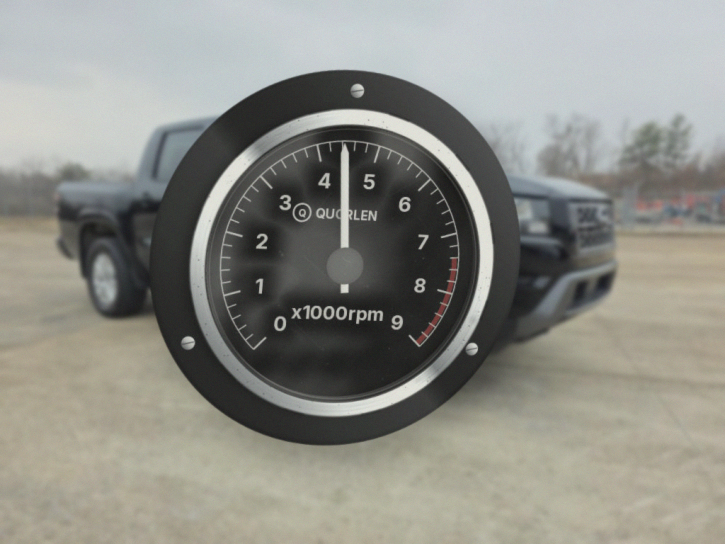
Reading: 4400 rpm
